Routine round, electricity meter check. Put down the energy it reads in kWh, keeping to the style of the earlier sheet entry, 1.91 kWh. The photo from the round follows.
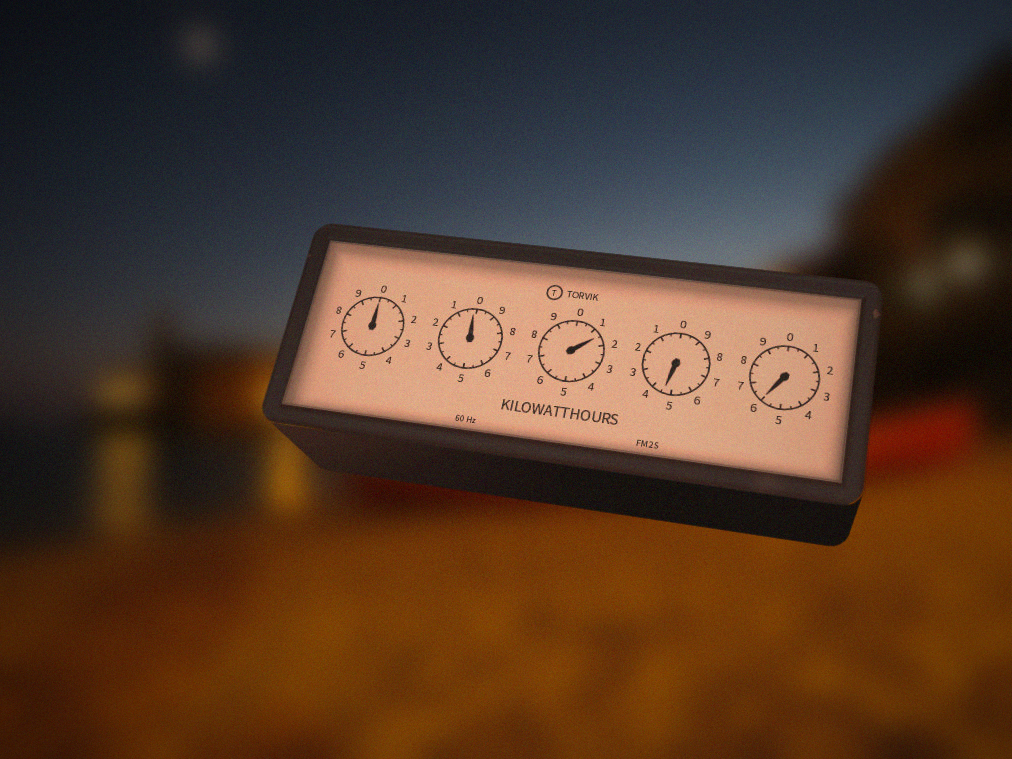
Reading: 146 kWh
